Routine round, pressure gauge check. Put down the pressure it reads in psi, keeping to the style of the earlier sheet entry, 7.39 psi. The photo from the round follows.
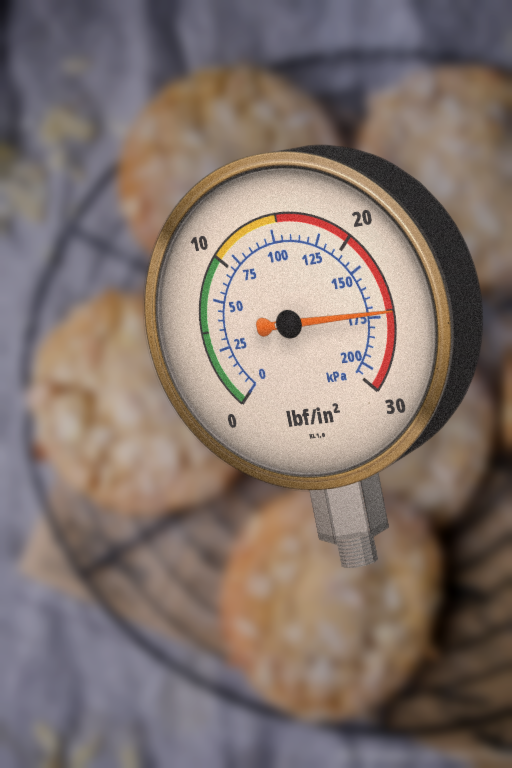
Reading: 25 psi
